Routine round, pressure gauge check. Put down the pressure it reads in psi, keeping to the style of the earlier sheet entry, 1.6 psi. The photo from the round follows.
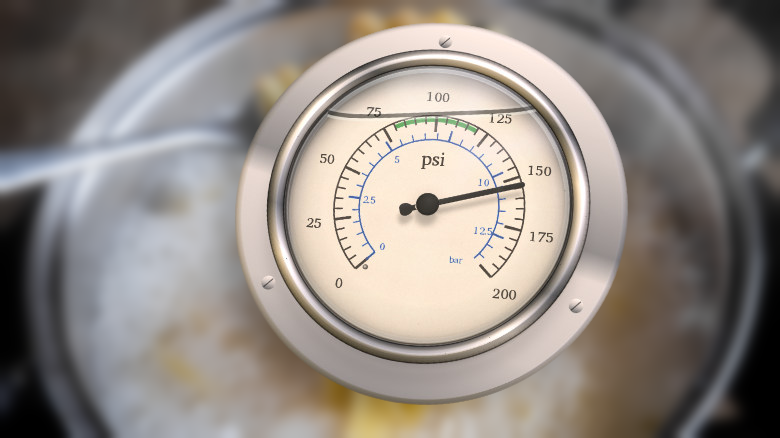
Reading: 155 psi
